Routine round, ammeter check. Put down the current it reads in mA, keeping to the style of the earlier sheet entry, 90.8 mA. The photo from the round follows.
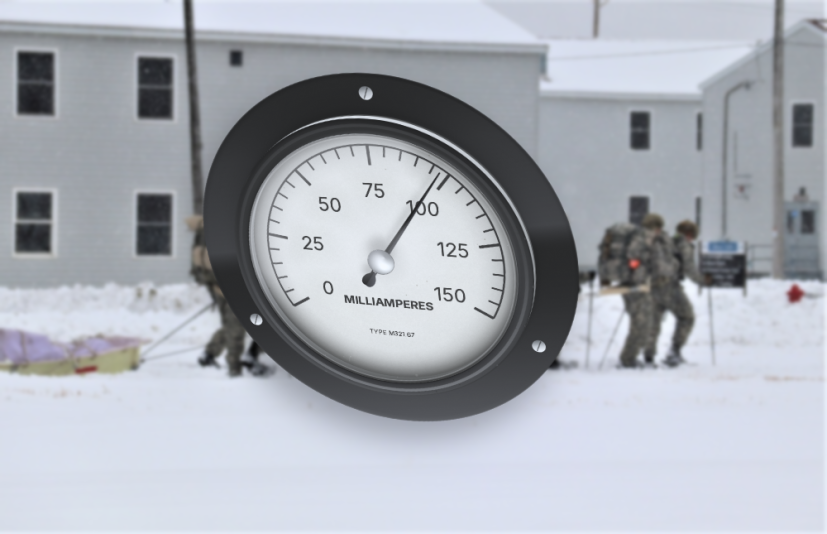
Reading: 97.5 mA
